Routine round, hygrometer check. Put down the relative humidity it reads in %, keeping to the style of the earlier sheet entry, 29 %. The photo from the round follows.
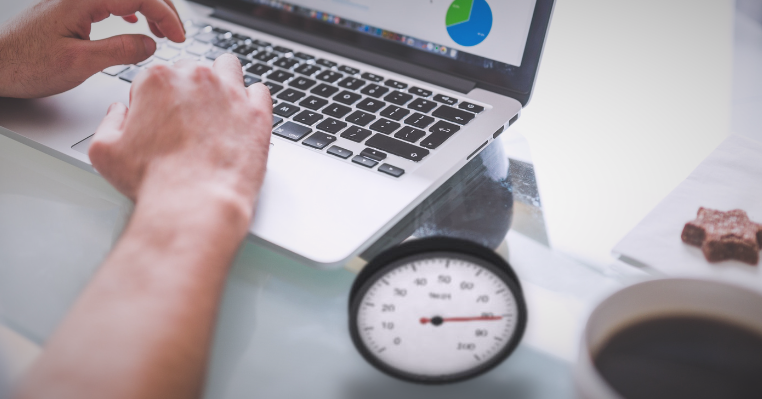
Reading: 80 %
